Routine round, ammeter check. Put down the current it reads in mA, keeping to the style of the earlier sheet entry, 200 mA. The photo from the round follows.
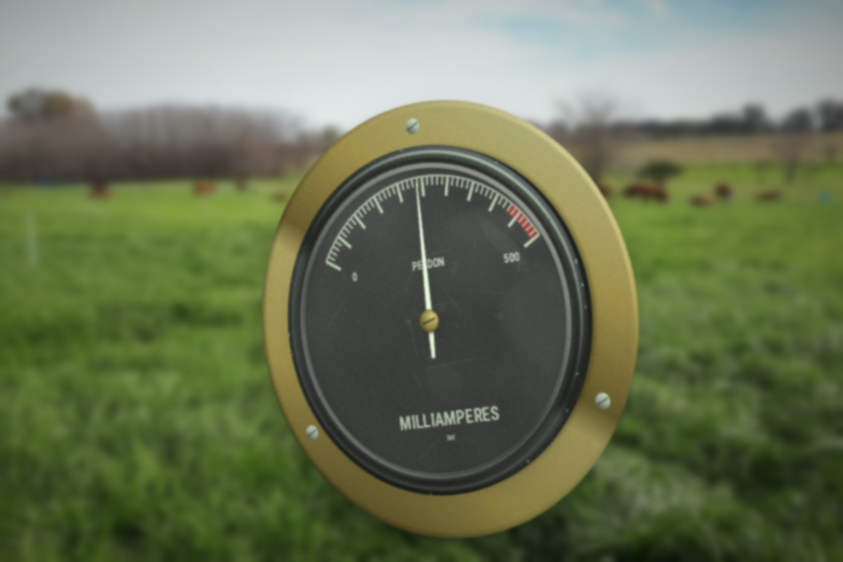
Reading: 250 mA
